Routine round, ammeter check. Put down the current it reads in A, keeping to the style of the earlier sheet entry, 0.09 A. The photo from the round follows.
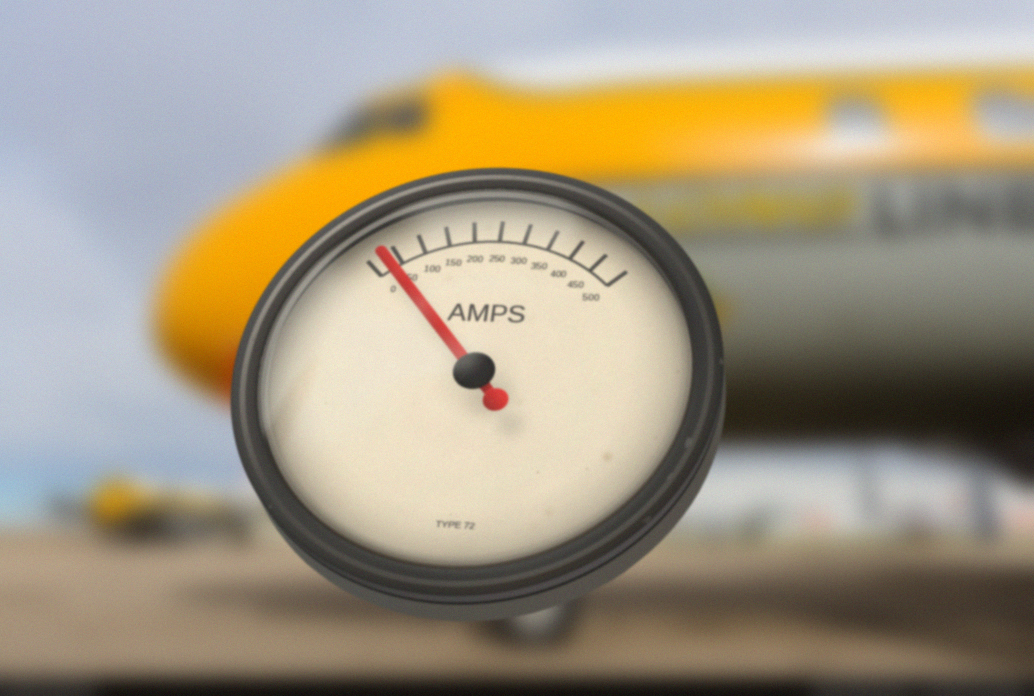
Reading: 25 A
